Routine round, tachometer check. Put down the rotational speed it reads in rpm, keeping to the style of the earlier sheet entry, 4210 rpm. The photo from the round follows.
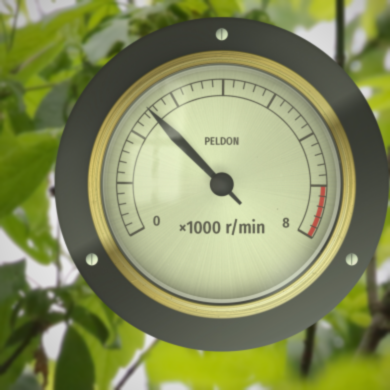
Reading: 2500 rpm
